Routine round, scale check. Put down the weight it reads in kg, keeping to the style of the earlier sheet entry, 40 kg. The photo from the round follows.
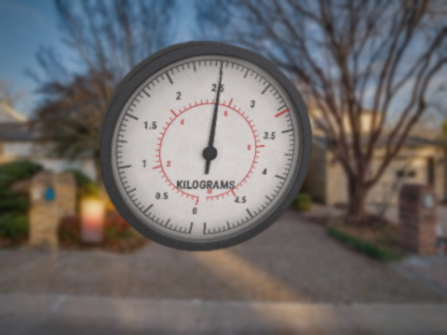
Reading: 2.5 kg
